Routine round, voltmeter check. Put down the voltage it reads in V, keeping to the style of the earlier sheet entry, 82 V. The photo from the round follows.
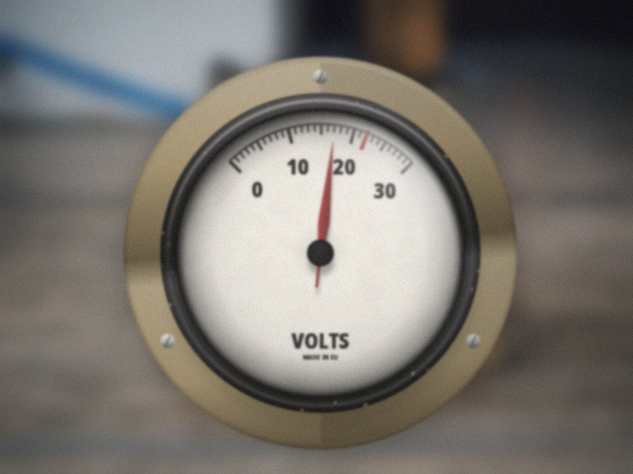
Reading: 17 V
